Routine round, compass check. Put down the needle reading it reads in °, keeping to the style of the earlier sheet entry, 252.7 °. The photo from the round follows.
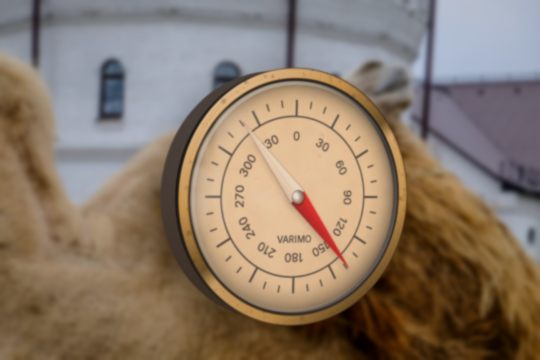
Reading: 140 °
